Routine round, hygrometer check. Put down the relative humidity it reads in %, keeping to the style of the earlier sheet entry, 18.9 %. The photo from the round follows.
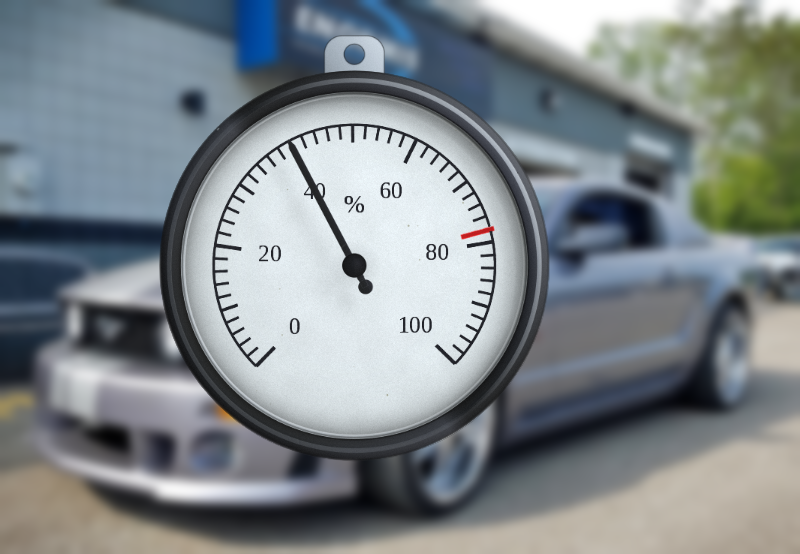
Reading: 40 %
